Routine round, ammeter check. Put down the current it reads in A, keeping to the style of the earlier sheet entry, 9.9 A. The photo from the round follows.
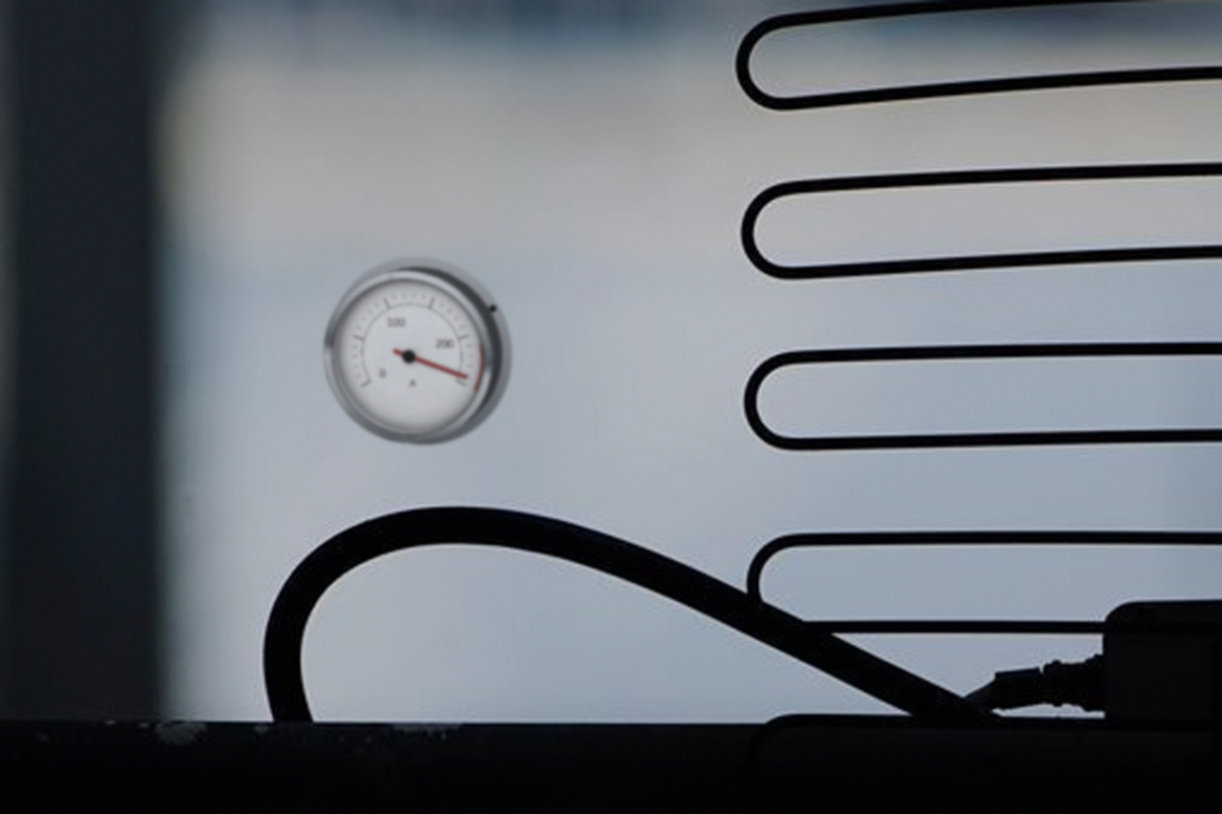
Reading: 240 A
